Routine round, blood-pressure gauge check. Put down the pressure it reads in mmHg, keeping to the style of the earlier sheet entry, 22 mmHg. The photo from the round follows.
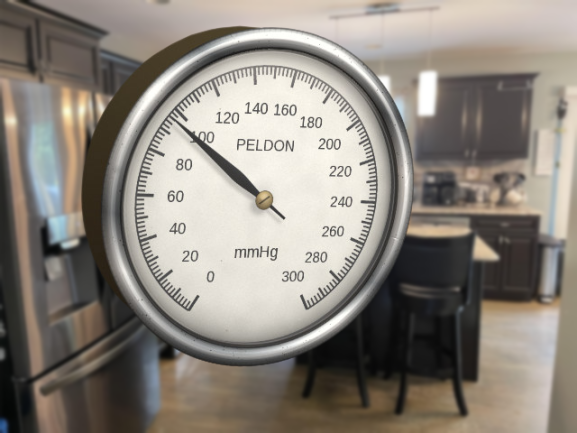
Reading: 96 mmHg
